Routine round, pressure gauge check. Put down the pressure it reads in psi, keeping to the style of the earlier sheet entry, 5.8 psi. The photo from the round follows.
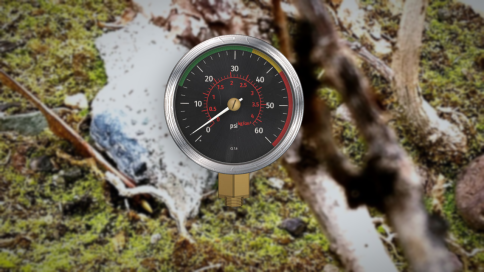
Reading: 2 psi
